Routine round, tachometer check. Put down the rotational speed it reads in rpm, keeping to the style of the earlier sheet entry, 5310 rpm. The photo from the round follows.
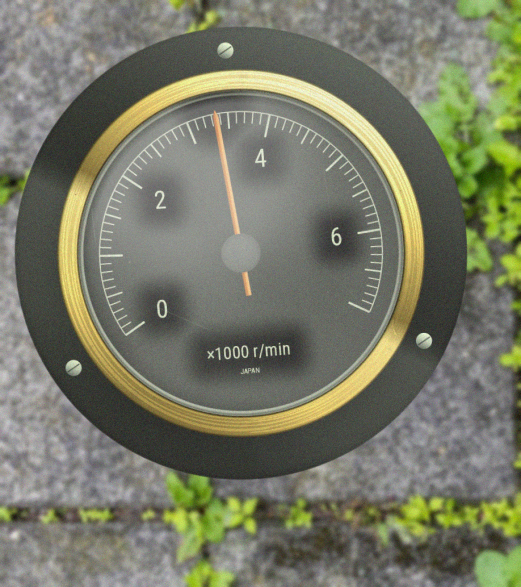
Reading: 3350 rpm
